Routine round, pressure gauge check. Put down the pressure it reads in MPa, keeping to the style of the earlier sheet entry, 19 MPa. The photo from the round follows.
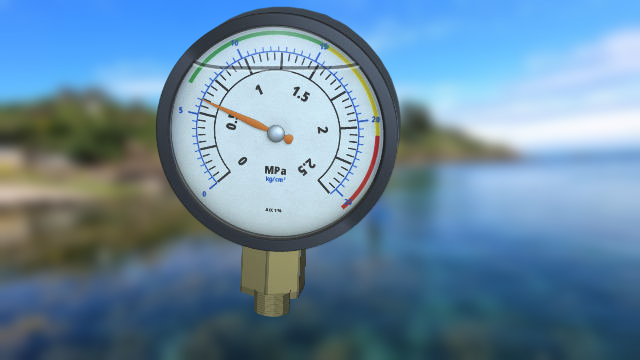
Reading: 0.6 MPa
